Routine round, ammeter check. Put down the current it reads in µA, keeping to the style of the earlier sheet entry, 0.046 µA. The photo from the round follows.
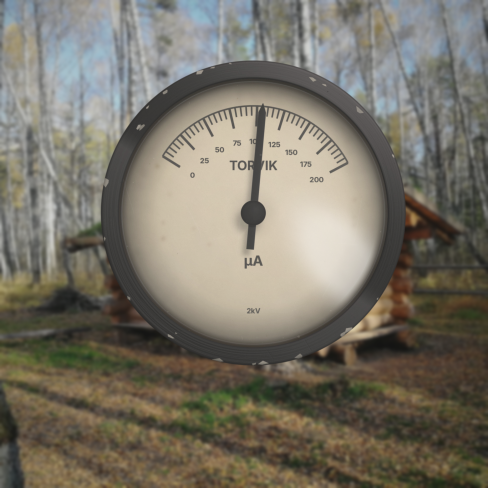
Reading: 105 µA
